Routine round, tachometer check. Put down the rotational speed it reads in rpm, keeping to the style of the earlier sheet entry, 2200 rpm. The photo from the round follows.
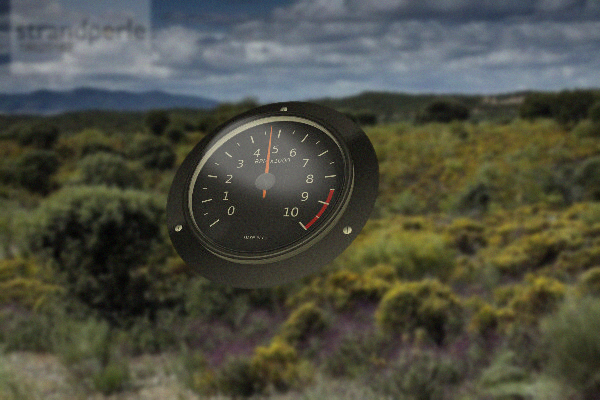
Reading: 4750 rpm
